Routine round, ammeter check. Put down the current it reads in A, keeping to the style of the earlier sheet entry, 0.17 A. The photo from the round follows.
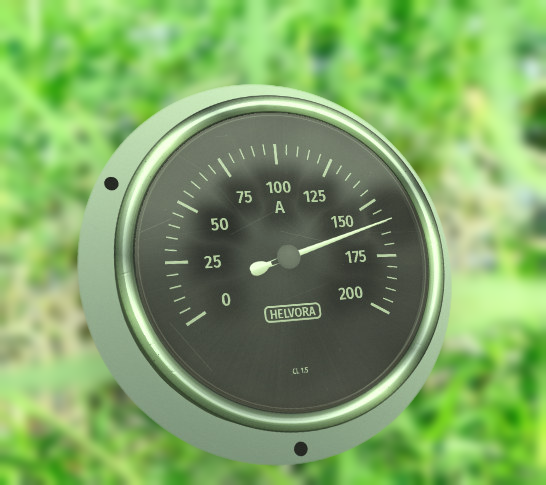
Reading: 160 A
